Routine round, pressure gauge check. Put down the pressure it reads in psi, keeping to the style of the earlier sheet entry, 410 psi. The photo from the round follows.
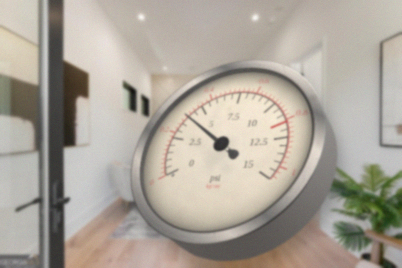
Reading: 4 psi
